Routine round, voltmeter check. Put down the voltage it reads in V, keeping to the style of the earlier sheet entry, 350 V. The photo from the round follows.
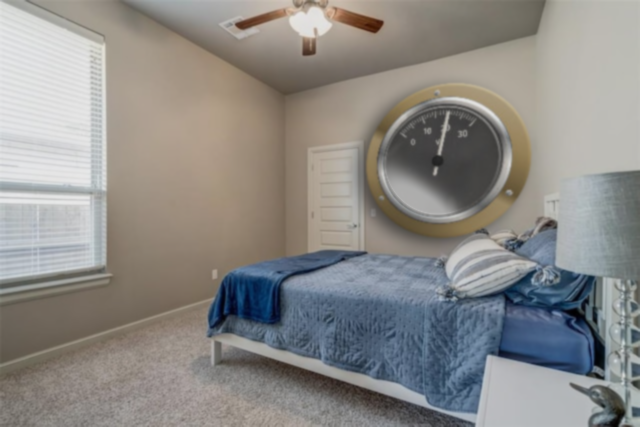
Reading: 20 V
